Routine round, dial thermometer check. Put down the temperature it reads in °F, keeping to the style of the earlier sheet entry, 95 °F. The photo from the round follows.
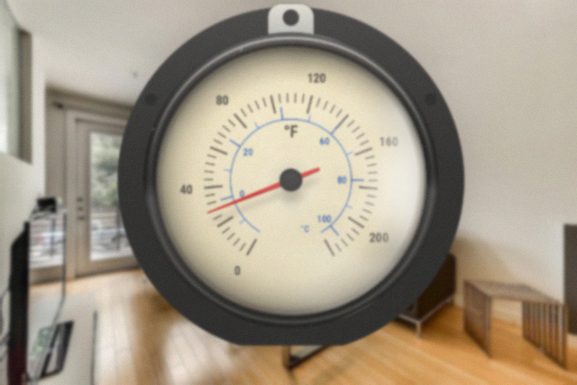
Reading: 28 °F
